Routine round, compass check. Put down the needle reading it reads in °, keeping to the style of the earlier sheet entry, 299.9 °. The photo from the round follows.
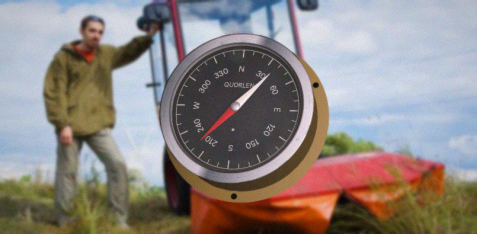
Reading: 220 °
